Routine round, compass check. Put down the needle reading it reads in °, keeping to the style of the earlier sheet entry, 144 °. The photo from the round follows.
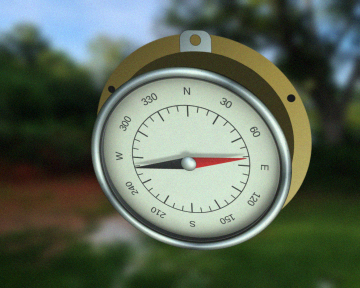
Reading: 80 °
